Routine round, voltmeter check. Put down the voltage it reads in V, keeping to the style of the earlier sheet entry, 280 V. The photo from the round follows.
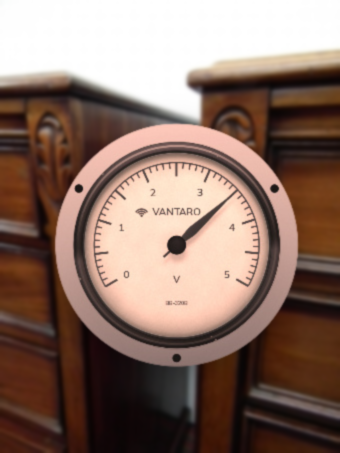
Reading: 3.5 V
